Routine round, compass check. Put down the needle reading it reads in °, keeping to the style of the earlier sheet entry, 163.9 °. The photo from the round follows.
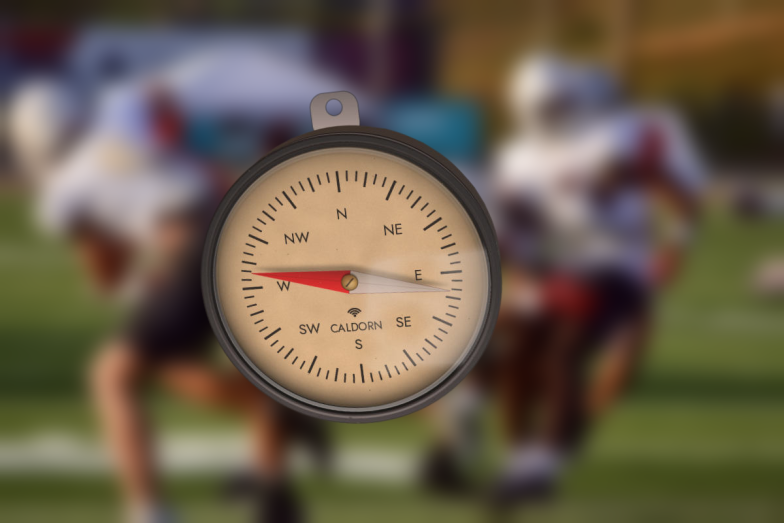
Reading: 280 °
